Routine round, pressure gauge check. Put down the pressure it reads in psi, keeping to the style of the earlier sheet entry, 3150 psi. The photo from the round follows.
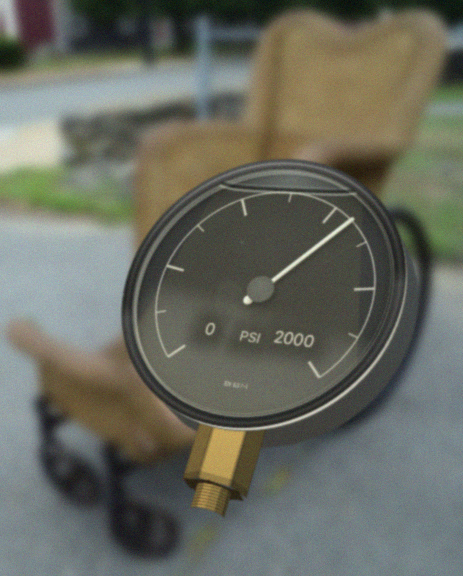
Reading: 1300 psi
